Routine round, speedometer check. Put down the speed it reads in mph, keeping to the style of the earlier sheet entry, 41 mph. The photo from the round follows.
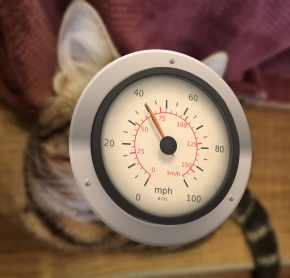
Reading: 40 mph
